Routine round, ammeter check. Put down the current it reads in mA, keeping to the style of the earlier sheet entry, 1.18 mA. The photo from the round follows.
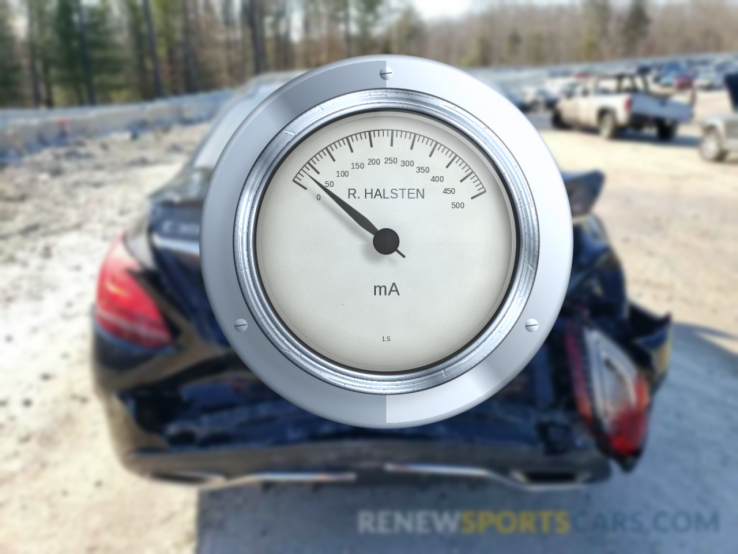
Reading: 30 mA
